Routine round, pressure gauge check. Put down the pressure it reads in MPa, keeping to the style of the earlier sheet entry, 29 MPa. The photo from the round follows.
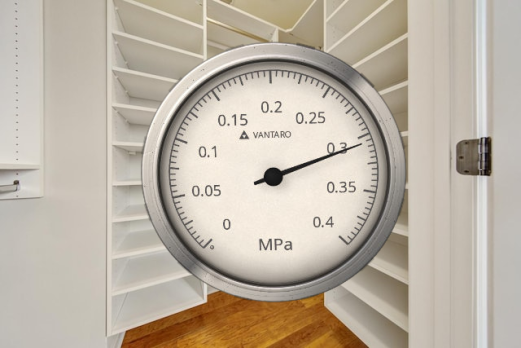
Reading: 0.305 MPa
